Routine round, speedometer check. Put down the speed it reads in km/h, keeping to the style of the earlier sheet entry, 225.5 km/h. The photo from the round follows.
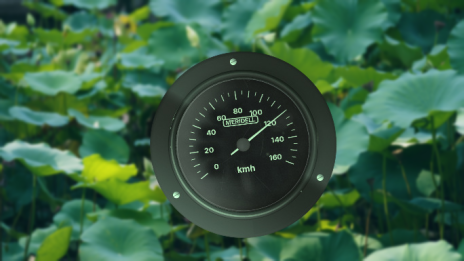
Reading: 120 km/h
